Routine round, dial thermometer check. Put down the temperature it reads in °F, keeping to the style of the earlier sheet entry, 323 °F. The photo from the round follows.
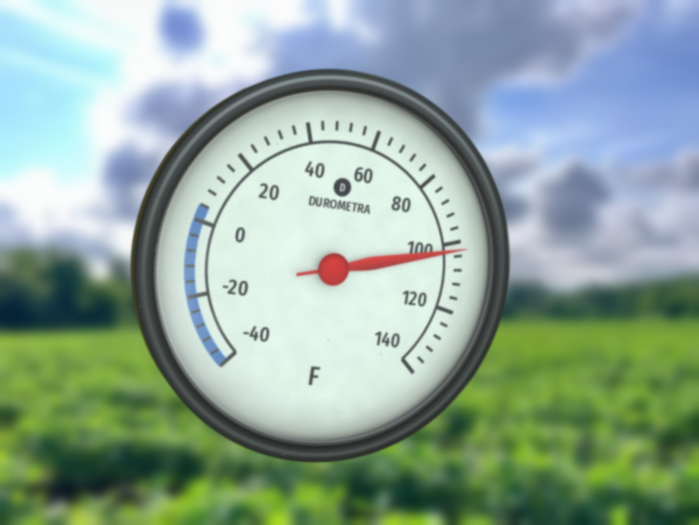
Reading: 102 °F
